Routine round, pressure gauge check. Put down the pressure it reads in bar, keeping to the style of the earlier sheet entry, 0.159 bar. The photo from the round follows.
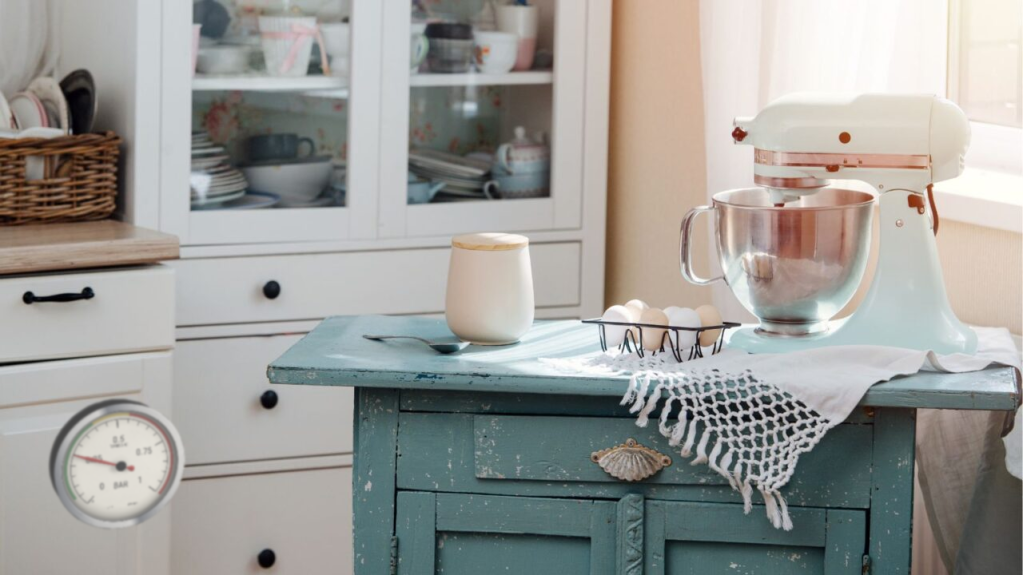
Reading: 0.25 bar
